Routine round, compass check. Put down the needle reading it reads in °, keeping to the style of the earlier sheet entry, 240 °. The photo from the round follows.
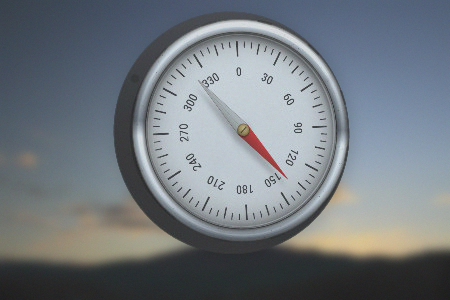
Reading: 140 °
